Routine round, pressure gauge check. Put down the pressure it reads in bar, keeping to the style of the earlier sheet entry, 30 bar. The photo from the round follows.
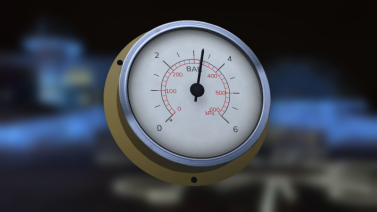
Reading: 3.25 bar
